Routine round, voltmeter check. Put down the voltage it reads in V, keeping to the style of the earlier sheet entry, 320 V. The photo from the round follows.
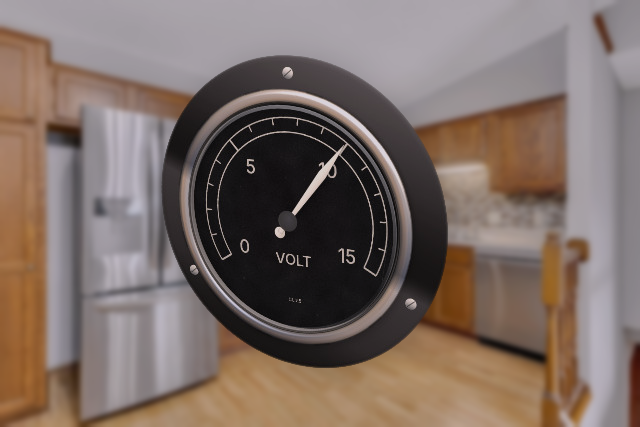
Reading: 10 V
